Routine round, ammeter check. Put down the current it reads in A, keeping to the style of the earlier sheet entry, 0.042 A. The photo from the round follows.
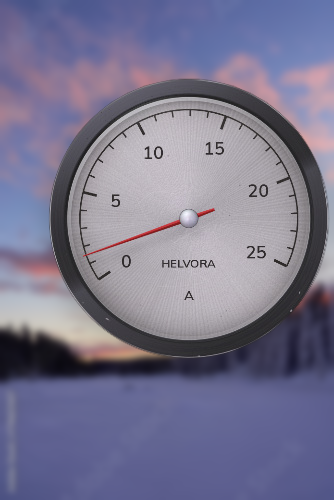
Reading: 1.5 A
